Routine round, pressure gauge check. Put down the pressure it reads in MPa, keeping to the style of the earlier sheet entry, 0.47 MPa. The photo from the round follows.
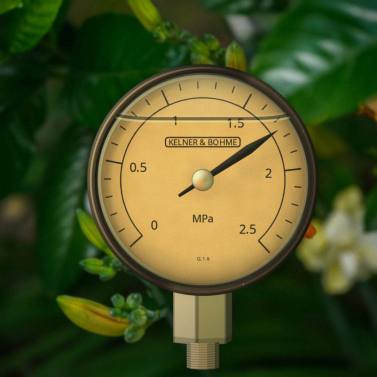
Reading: 1.75 MPa
